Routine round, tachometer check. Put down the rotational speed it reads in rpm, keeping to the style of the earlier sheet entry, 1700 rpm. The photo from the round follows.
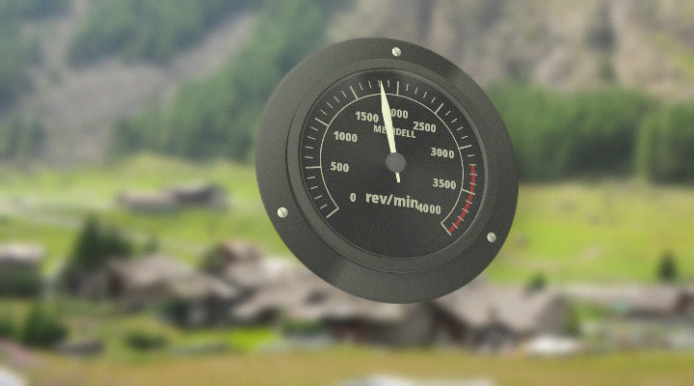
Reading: 1800 rpm
